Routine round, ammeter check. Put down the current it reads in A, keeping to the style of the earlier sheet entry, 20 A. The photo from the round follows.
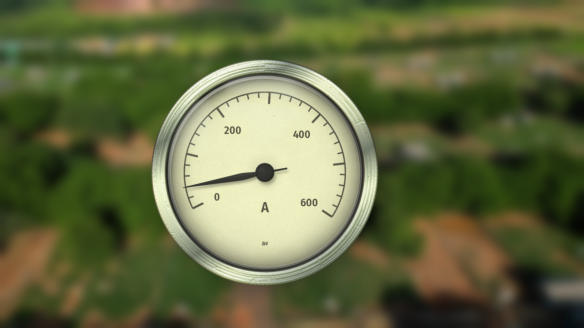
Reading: 40 A
